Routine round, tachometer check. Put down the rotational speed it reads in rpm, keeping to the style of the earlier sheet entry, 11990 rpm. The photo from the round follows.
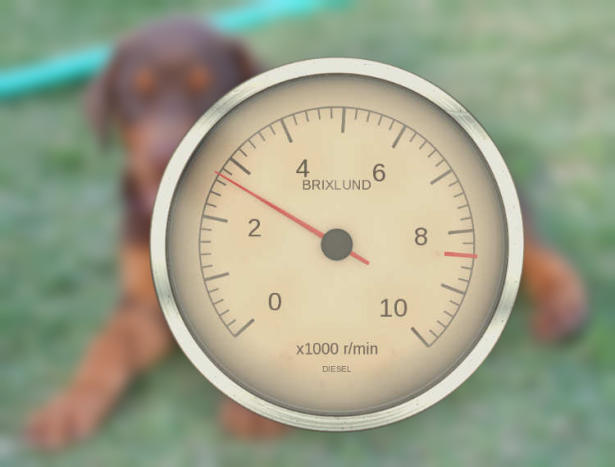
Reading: 2700 rpm
